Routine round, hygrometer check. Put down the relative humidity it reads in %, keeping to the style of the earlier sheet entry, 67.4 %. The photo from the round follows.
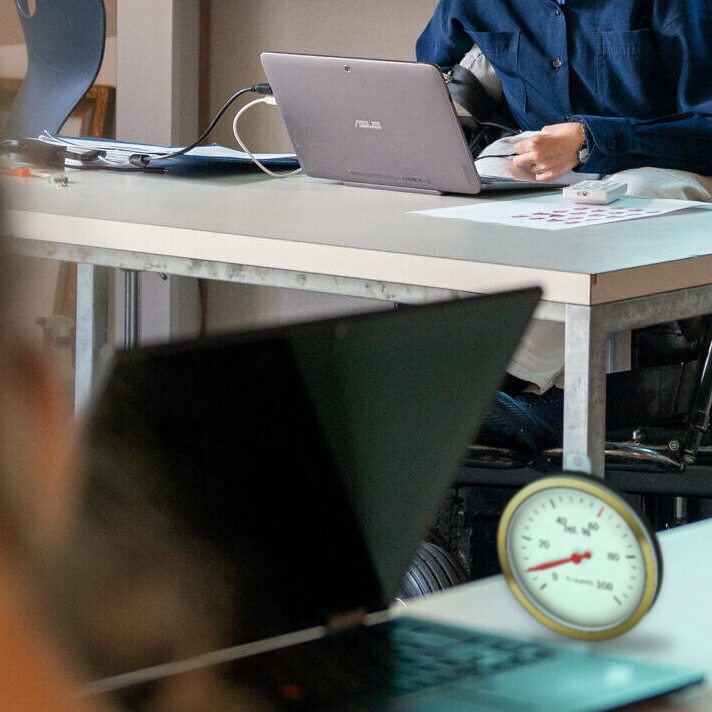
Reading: 8 %
